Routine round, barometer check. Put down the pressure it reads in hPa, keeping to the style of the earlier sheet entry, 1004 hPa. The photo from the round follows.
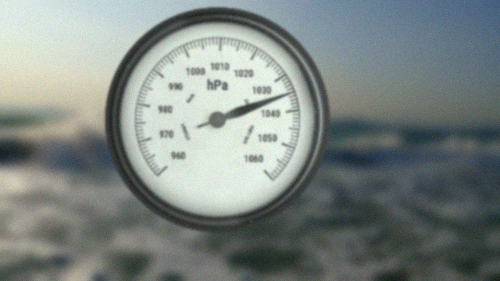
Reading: 1035 hPa
